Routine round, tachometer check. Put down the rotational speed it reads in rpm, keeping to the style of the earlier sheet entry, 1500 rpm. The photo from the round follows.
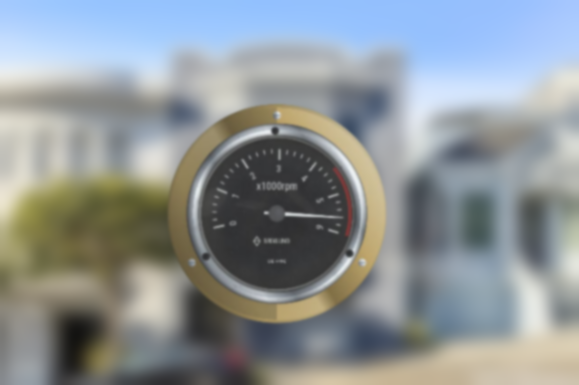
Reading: 5600 rpm
